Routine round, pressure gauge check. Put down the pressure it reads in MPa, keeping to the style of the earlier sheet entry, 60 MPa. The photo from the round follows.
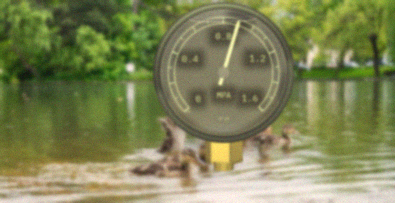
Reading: 0.9 MPa
